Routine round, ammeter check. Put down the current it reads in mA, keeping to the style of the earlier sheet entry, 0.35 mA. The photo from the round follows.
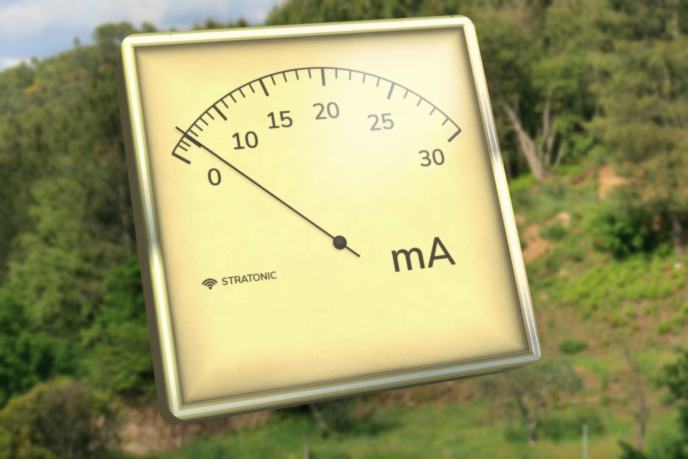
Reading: 5 mA
